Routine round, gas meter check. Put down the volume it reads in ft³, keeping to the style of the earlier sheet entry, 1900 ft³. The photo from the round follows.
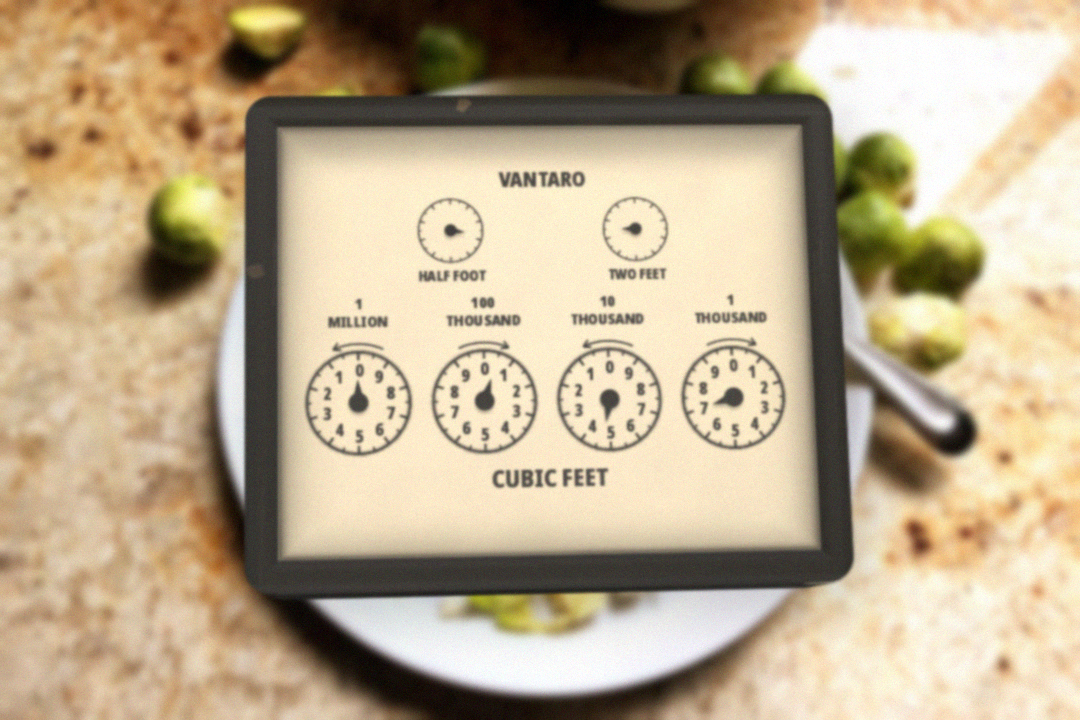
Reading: 4700 ft³
